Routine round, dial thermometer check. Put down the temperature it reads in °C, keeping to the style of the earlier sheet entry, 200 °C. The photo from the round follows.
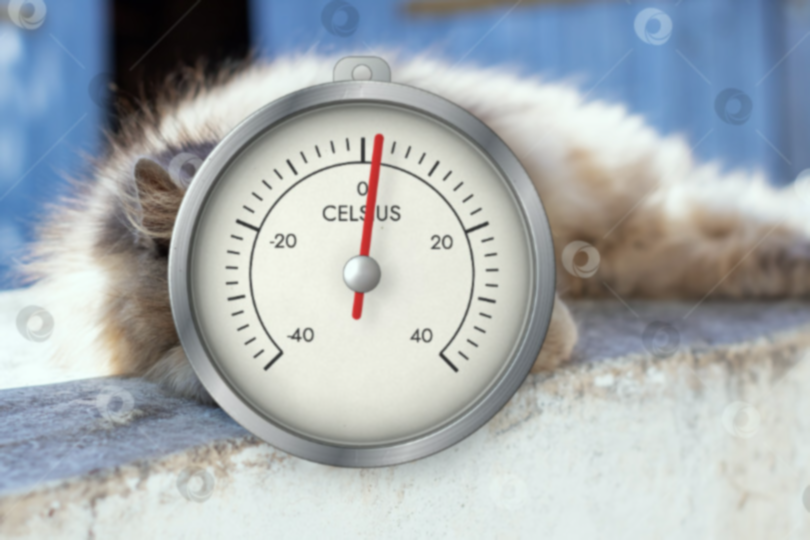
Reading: 2 °C
